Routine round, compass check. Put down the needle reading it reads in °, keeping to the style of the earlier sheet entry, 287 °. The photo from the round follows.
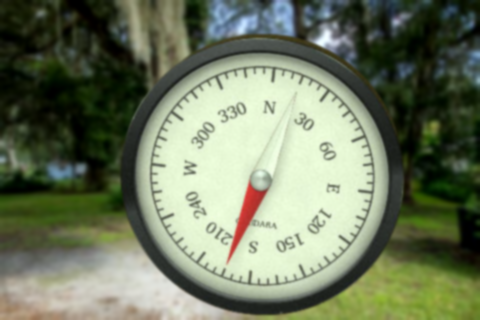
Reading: 195 °
